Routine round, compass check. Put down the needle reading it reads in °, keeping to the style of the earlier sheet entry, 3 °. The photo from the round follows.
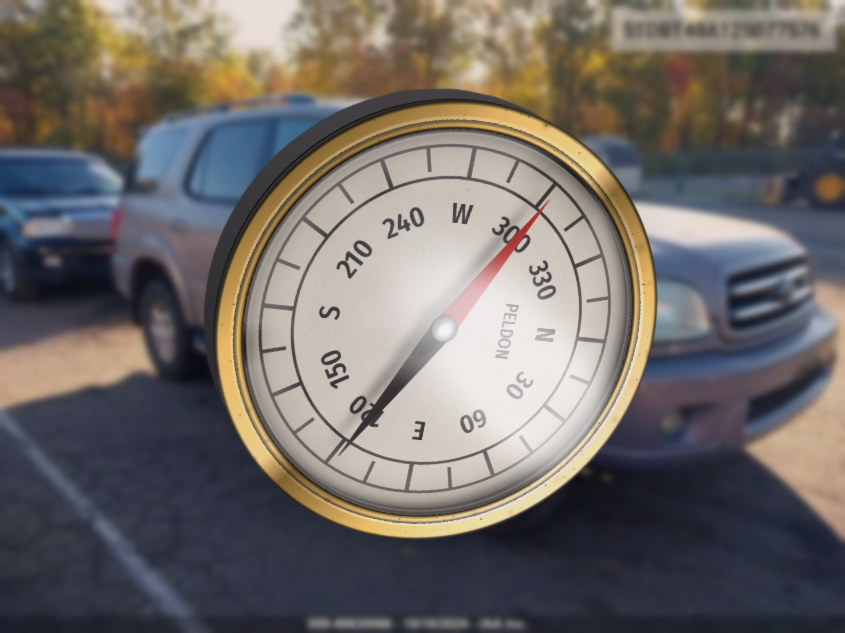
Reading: 300 °
